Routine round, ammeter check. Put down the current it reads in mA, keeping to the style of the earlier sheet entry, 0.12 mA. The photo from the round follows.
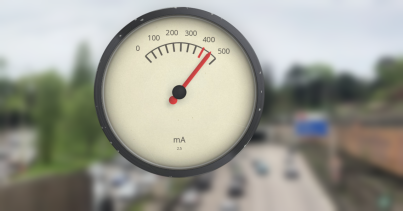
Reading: 450 mA
